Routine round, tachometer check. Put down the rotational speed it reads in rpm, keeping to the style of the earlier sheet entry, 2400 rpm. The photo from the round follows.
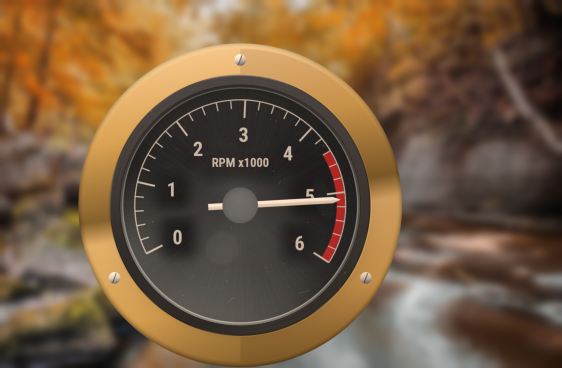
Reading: 5100 rpm
